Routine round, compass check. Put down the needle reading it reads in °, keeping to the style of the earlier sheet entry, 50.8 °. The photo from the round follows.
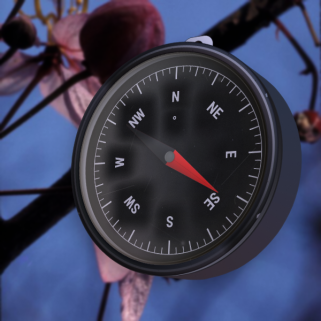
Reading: 125 °
